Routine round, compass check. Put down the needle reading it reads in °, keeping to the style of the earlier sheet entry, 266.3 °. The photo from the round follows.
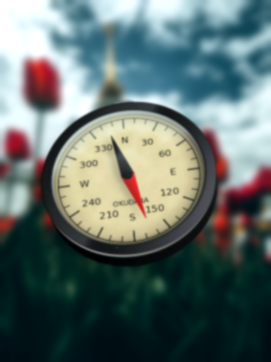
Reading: 165 °
